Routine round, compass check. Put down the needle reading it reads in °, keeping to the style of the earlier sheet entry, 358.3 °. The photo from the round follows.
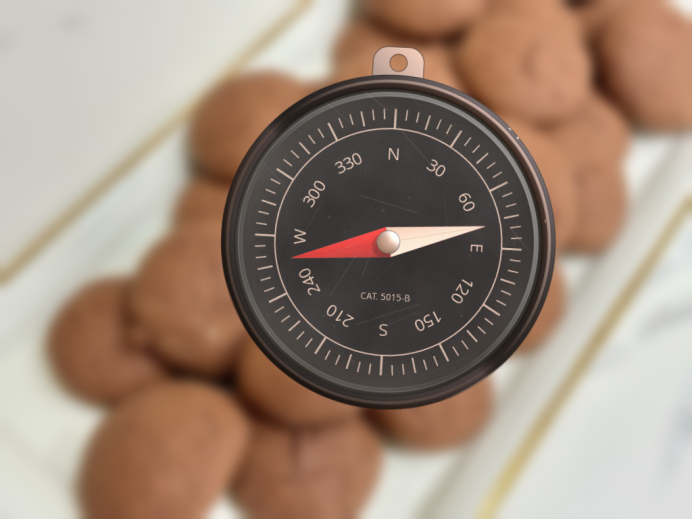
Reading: 257.5 °
